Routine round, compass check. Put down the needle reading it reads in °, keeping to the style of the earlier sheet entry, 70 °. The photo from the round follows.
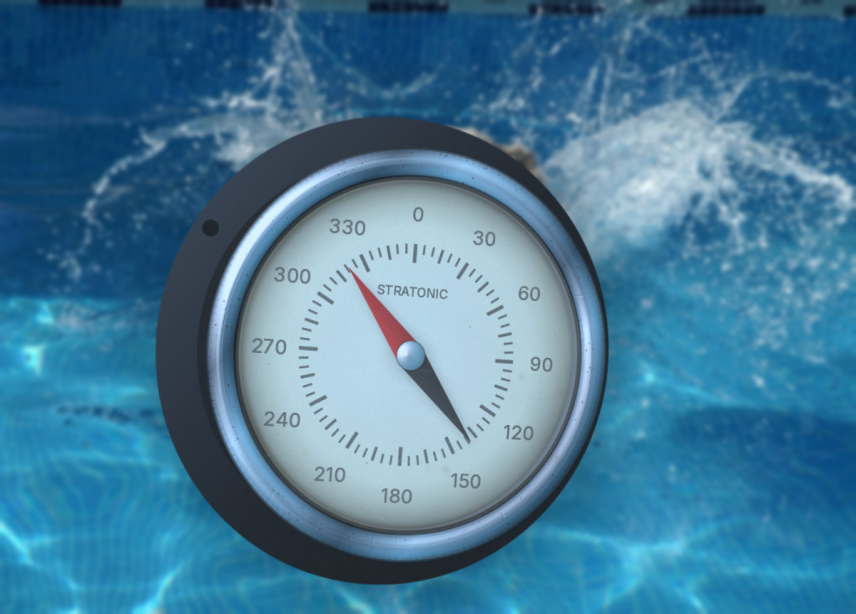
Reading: 320 °
